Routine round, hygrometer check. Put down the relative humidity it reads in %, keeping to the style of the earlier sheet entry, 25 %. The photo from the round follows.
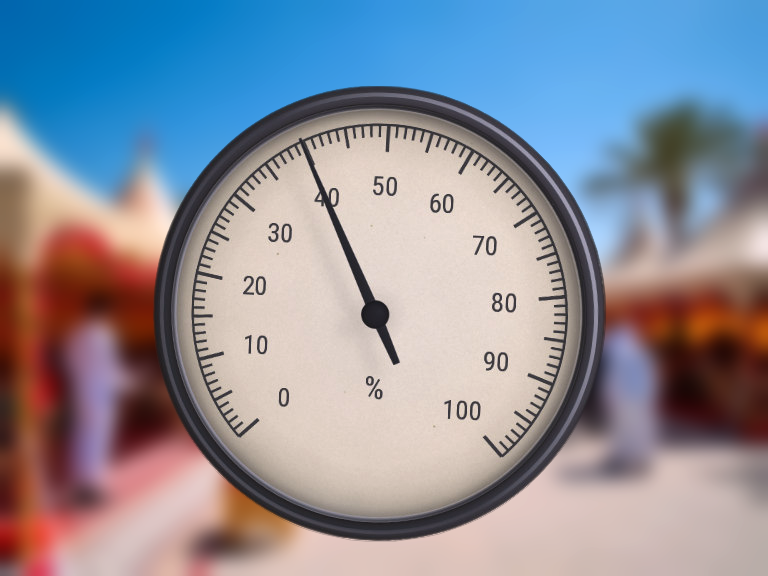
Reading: 40 %
